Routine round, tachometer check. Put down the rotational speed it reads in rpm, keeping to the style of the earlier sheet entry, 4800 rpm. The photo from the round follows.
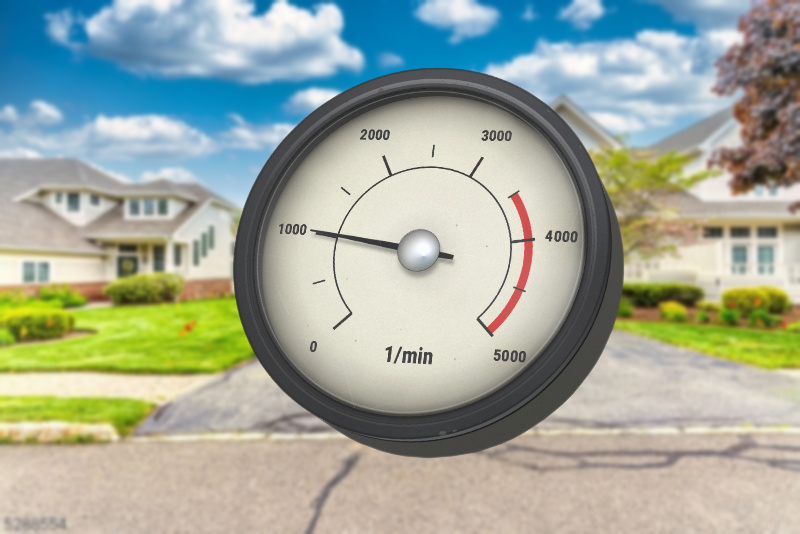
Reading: 1000 rpm
